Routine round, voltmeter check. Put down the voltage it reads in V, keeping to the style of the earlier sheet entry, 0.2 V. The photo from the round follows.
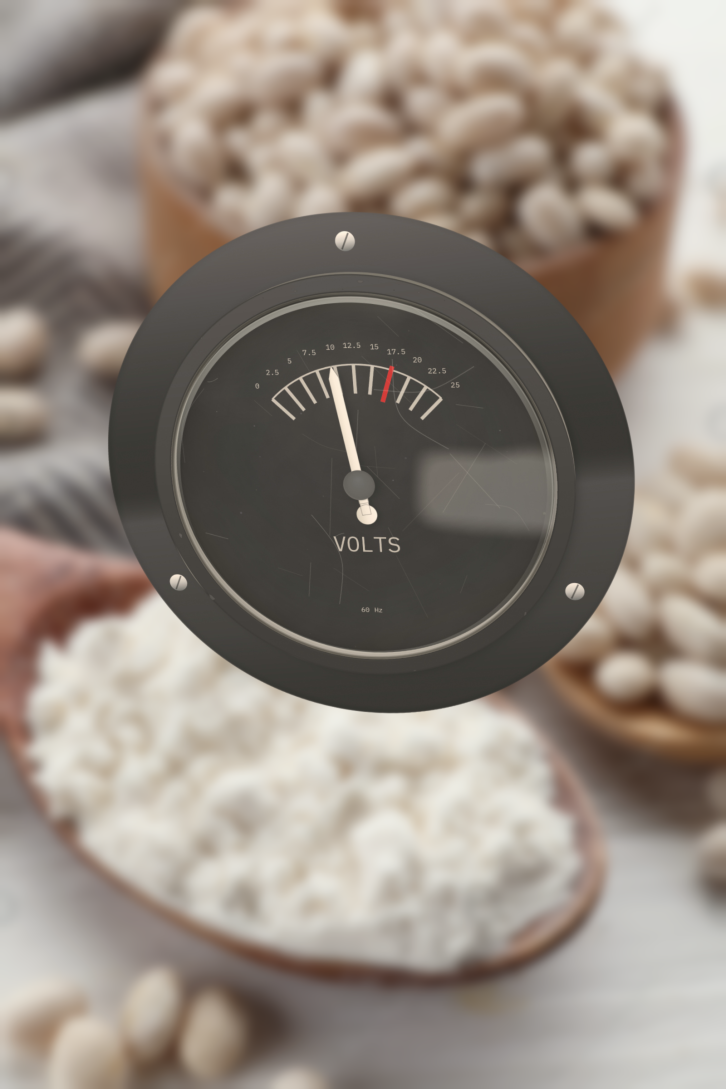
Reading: 10 V
